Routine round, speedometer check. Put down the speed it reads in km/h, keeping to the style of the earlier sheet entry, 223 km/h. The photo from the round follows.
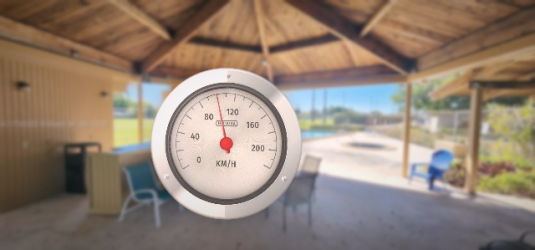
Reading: 100 km/h
